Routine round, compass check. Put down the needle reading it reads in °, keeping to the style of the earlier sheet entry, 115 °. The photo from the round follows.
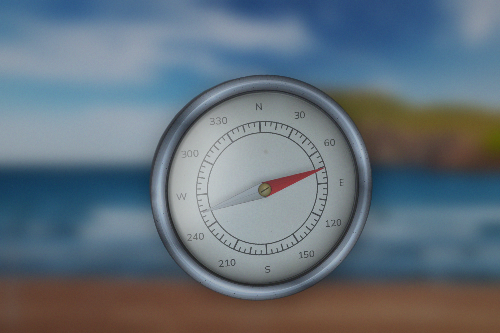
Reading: 75 °
